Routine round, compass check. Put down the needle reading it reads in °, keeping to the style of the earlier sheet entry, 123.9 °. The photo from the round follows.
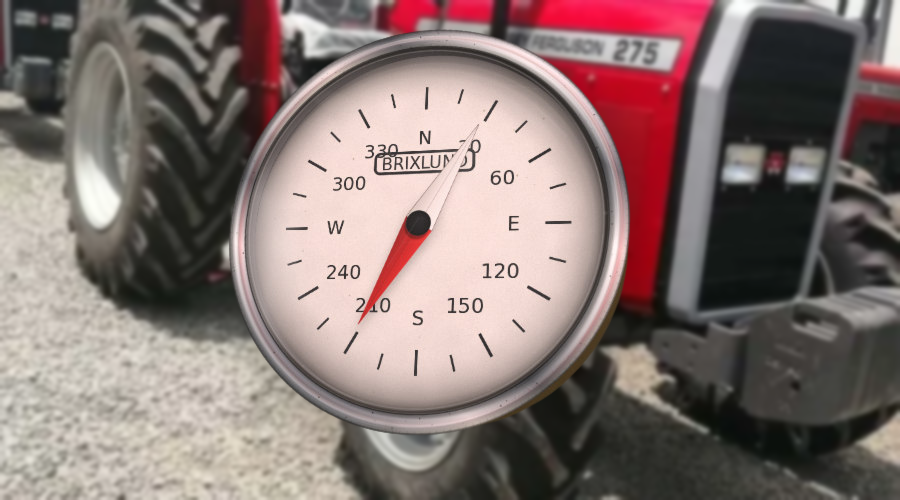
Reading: 210 °
